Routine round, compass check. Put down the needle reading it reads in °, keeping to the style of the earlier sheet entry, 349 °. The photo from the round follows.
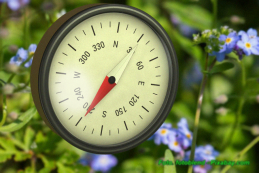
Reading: 210 °
